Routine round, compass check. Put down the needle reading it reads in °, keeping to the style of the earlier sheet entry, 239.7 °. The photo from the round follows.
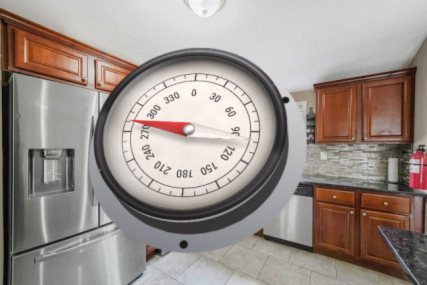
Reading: 280 °
